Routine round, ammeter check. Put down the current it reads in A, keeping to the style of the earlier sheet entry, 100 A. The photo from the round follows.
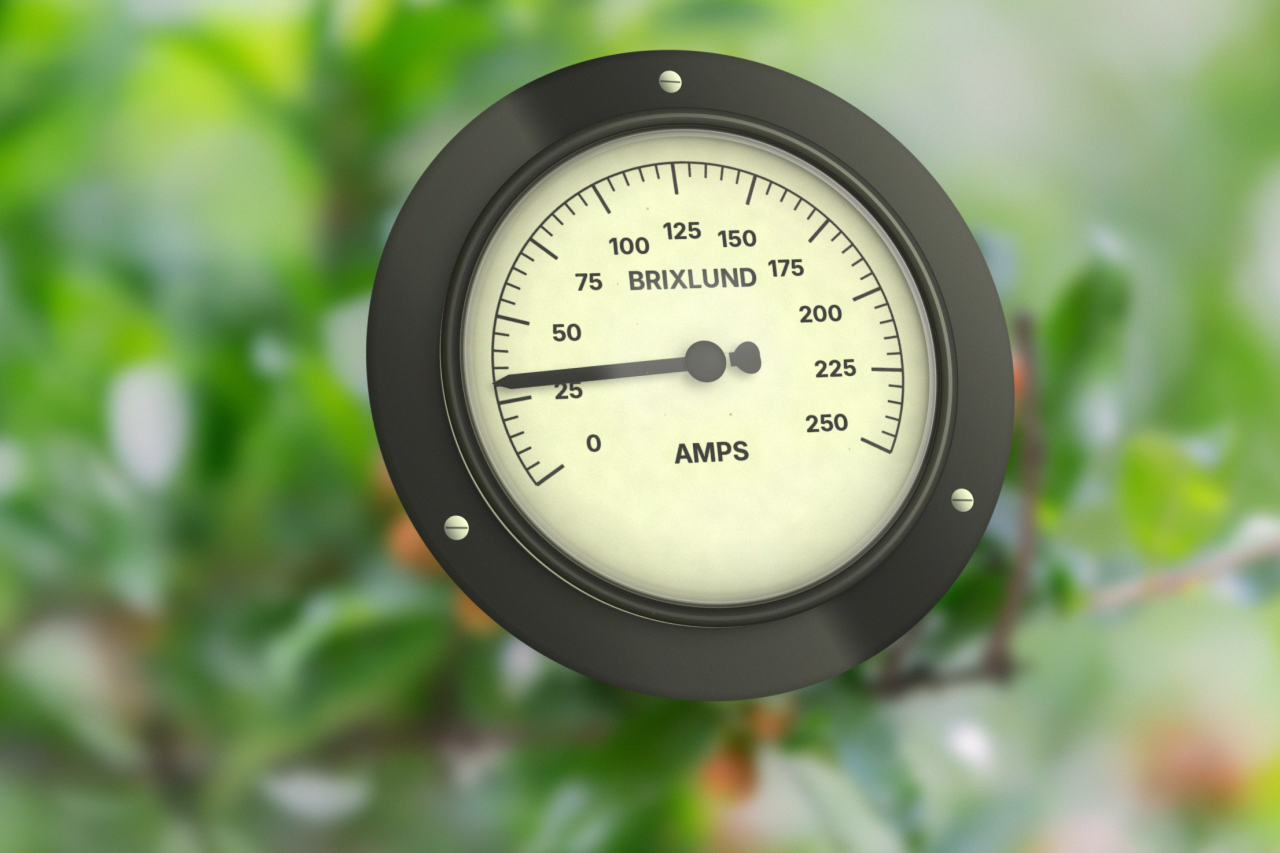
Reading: 30 A
